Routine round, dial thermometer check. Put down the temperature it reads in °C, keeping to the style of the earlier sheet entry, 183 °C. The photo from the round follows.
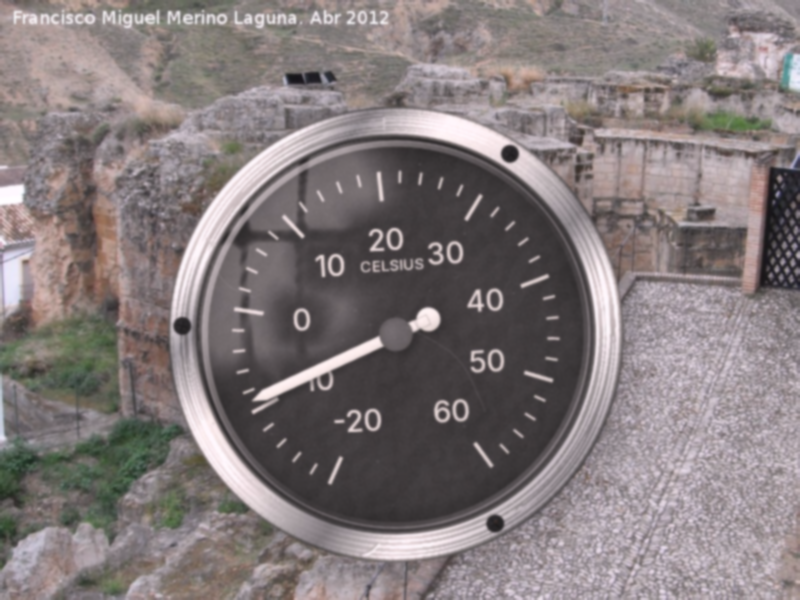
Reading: -9 °C
